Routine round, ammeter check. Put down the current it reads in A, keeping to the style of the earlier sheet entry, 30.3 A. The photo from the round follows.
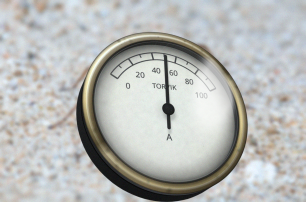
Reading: 50 A
